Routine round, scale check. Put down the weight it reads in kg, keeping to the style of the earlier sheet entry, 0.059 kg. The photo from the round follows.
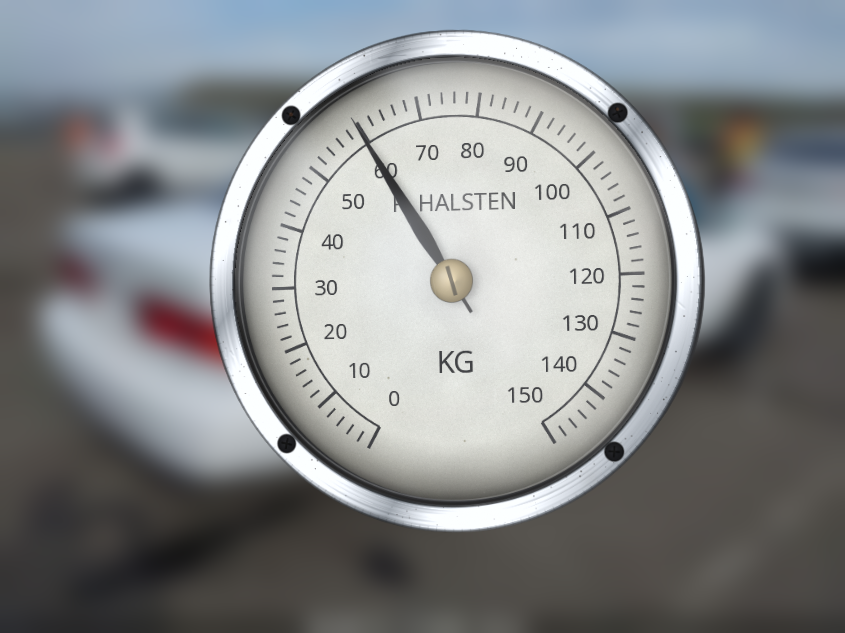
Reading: 60 kg
